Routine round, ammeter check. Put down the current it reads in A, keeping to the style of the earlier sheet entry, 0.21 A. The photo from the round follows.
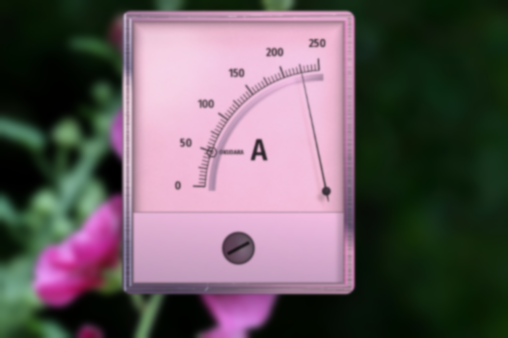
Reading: 225 A
